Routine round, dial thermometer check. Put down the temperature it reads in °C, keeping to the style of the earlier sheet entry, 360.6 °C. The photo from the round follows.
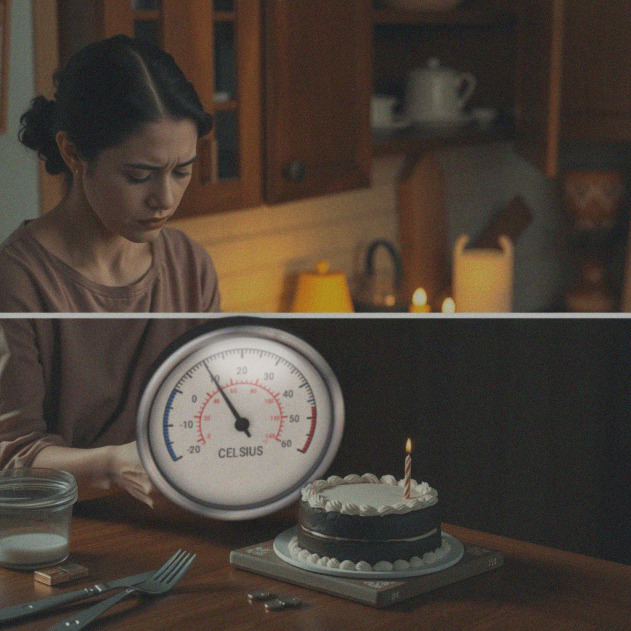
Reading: 10 °C
